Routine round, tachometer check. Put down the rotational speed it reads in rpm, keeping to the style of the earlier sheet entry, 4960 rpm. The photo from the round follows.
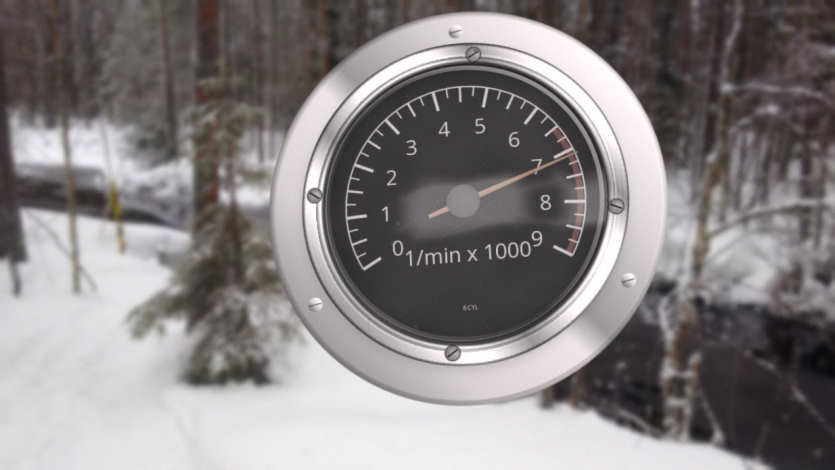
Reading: 7125 rpm
